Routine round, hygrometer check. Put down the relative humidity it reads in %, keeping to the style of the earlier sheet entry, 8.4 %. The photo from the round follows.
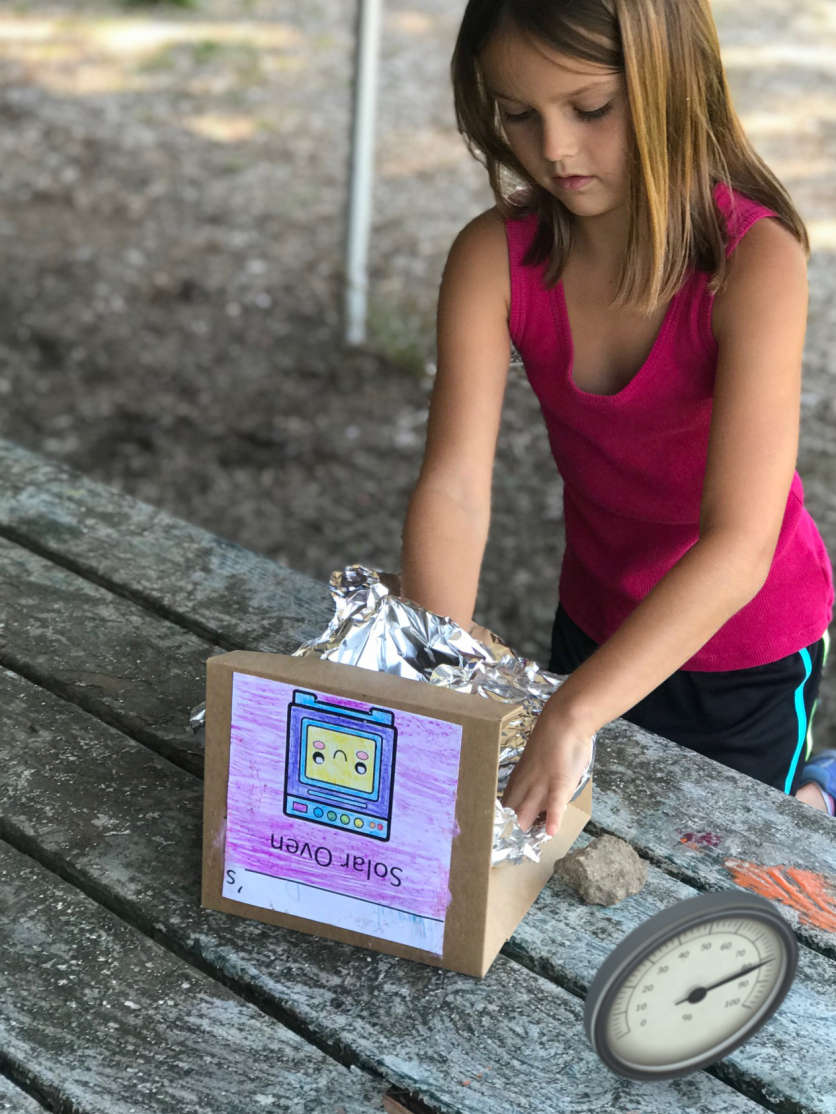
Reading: 80 %
